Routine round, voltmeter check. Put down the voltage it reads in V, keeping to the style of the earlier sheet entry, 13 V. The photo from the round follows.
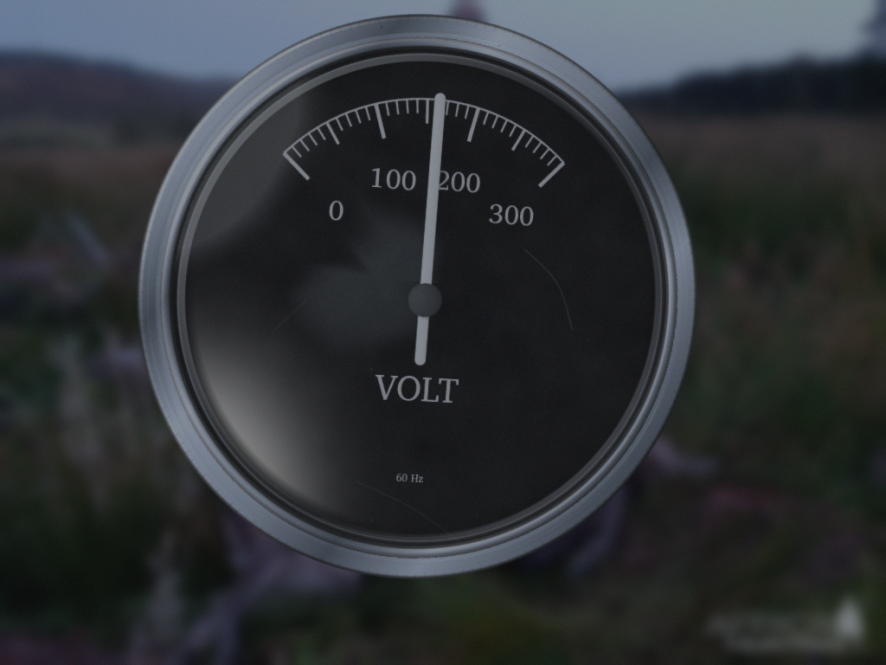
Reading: 160 V
